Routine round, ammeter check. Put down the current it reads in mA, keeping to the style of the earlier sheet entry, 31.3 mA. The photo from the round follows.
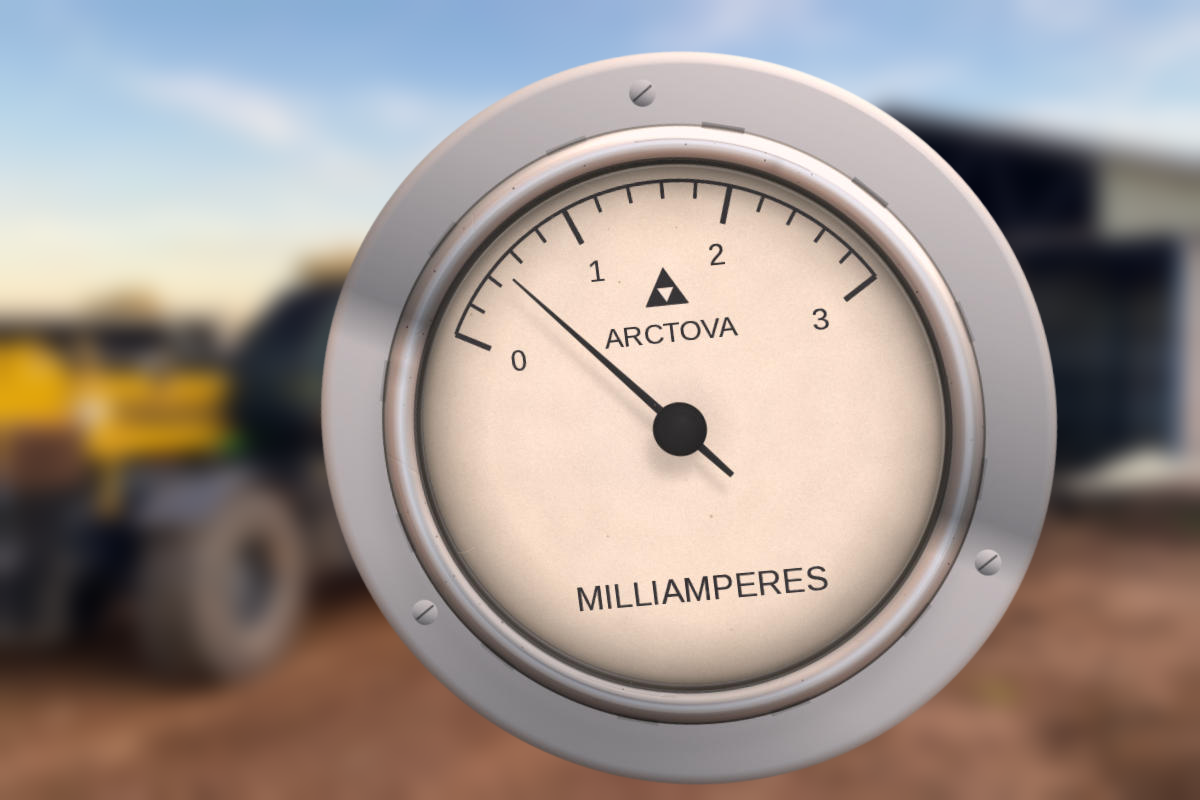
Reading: 0.5 mA
